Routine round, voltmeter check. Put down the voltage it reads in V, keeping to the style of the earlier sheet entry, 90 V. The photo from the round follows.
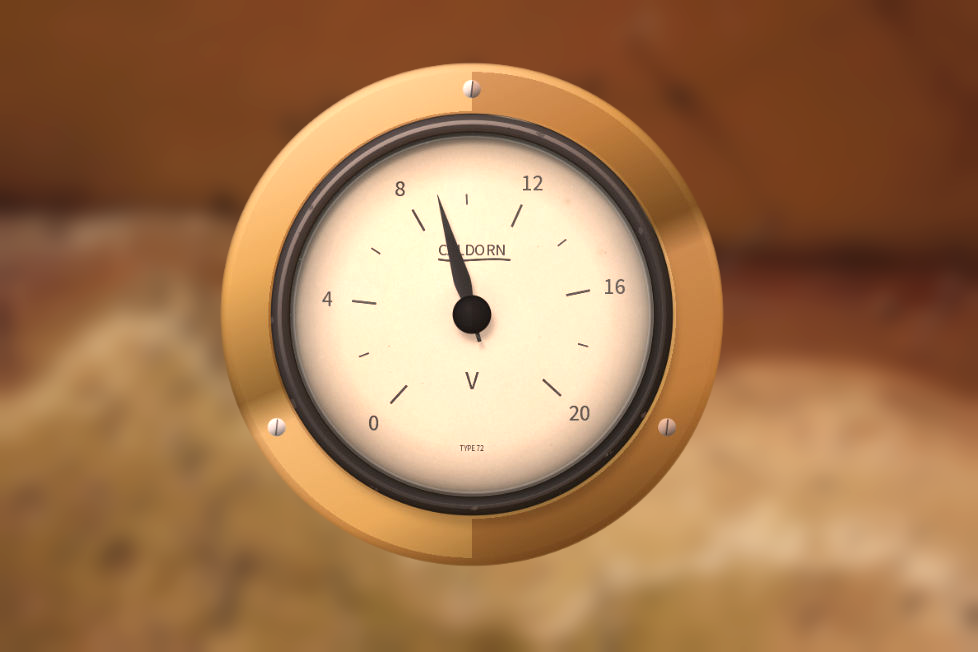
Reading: 9 V
